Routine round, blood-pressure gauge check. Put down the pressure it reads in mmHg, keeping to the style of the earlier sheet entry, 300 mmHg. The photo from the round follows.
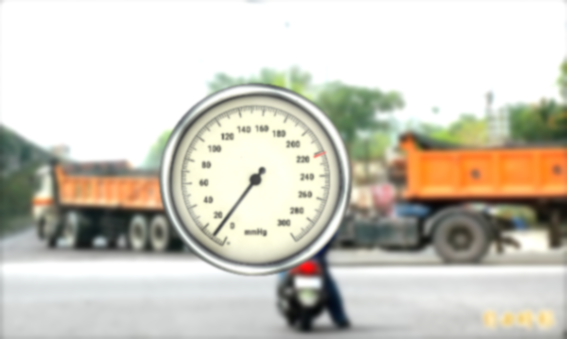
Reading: 10 mmHg
